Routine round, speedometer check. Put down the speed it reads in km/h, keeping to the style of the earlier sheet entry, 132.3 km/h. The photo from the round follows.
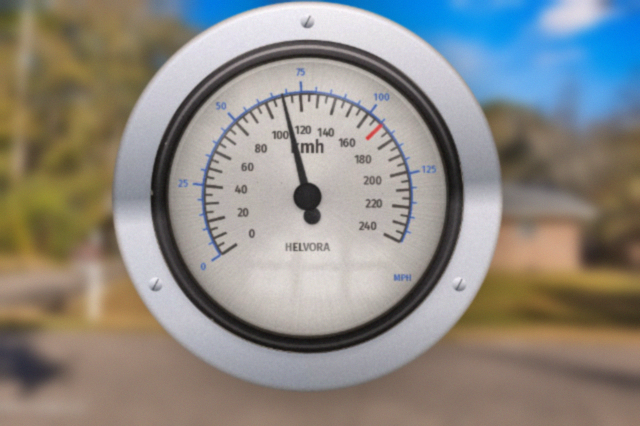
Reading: 110 km/h
